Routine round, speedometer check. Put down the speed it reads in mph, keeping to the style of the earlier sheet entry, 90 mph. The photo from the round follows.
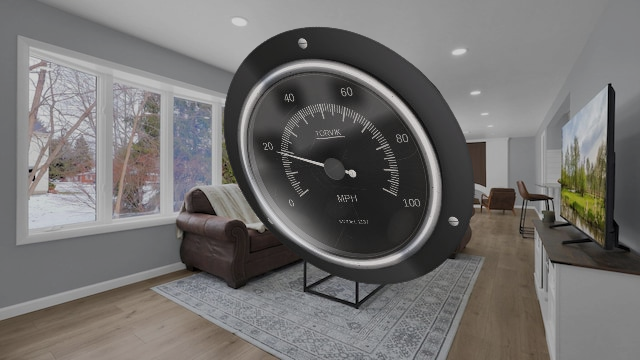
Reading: 20 mph
